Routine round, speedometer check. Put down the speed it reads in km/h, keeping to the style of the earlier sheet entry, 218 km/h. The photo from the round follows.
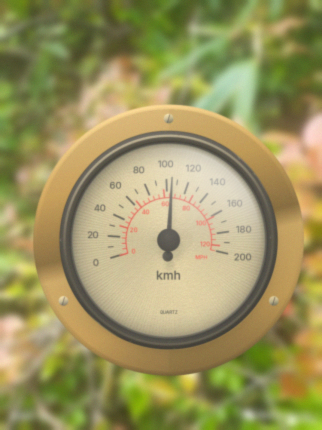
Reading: 105 km/h
